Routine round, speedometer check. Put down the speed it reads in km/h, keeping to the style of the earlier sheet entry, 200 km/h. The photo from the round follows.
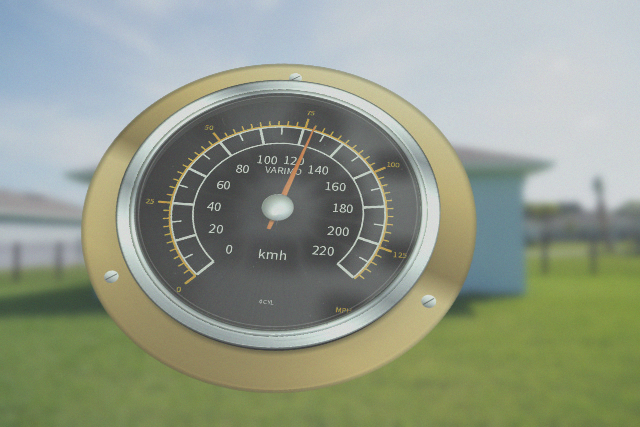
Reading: 125 km/h
